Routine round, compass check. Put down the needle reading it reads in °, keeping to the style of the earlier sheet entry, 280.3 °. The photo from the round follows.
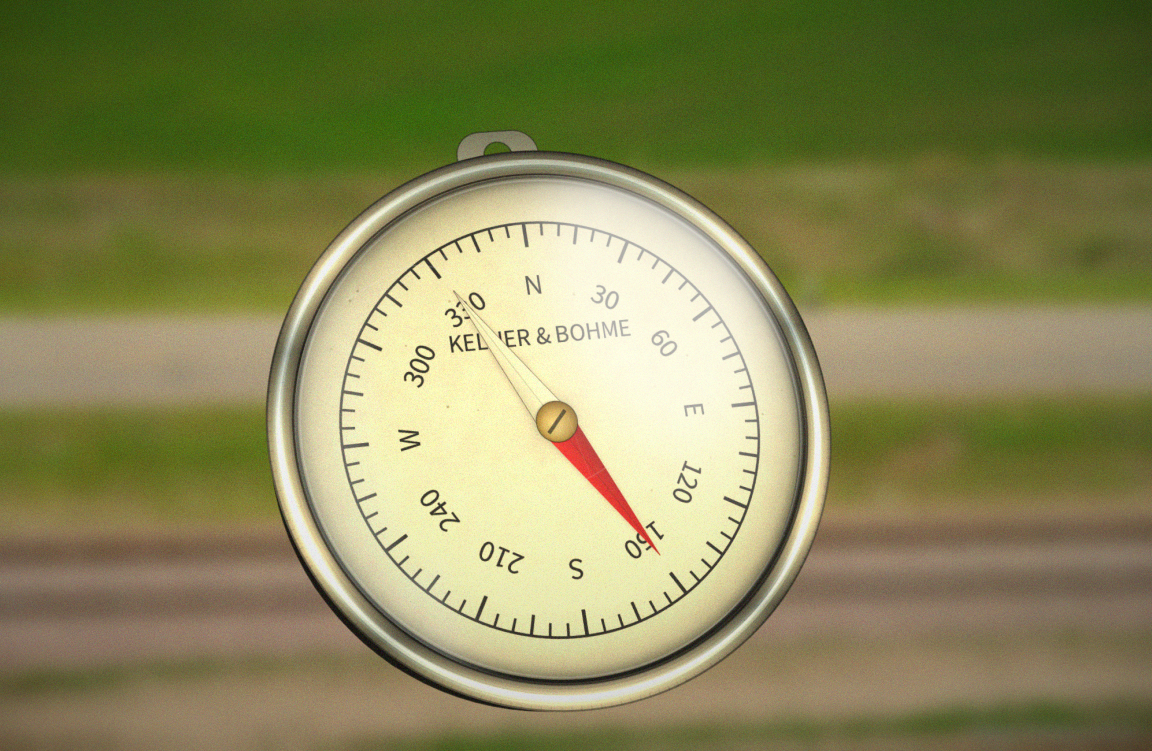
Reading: 150 °
